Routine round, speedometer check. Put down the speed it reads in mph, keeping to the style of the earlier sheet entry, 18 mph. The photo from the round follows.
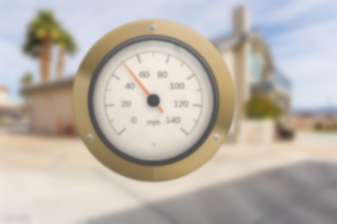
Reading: 50 mph
